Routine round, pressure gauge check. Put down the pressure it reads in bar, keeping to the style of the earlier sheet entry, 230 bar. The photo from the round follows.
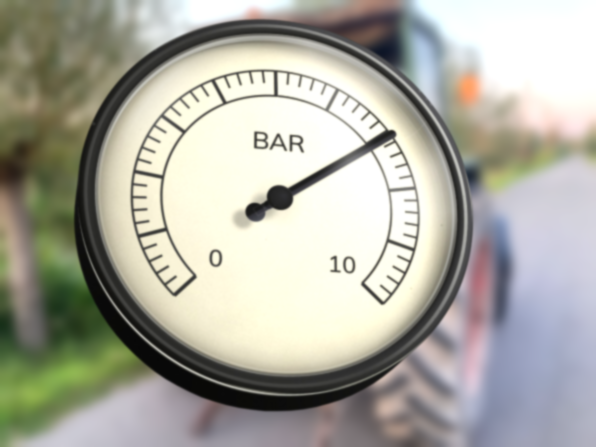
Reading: 7.1 bar
